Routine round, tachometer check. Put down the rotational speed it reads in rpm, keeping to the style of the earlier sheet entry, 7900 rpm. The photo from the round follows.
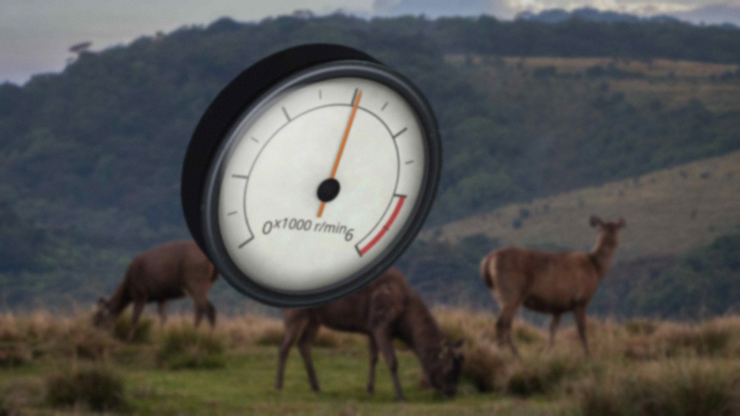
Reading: 3000 rpm
